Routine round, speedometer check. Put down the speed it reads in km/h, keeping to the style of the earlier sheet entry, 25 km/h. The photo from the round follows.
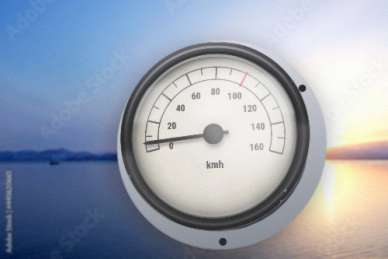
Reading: 5 km/h
